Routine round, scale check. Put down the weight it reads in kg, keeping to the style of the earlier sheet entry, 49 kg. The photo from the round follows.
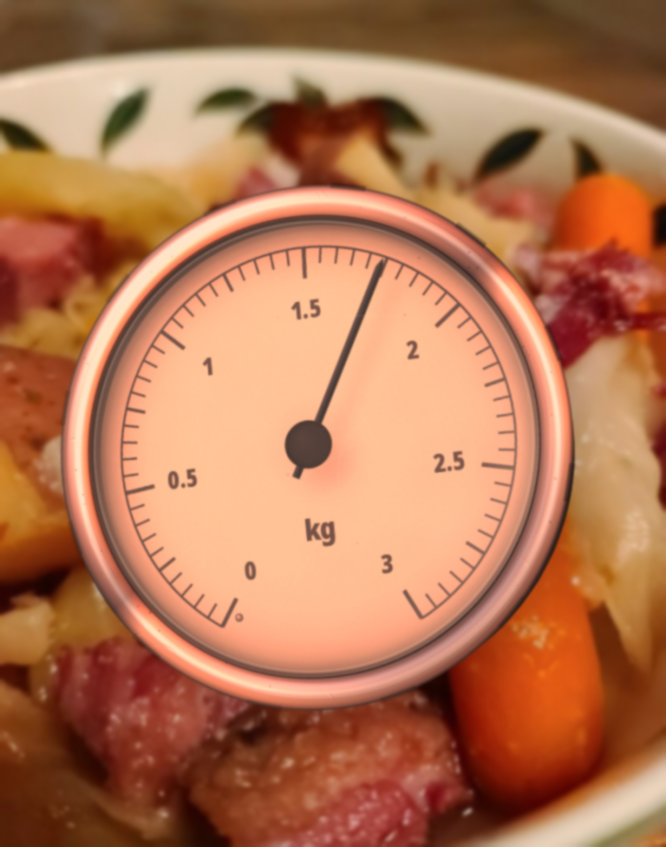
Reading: 1.75 kg
